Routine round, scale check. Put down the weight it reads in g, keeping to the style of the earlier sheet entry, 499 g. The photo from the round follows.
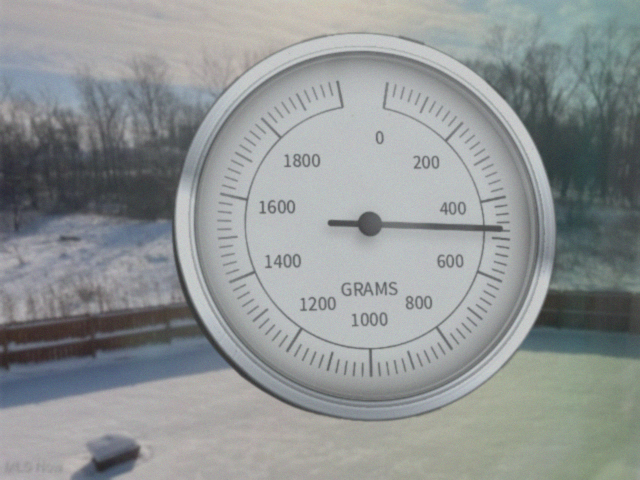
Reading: 480 g
